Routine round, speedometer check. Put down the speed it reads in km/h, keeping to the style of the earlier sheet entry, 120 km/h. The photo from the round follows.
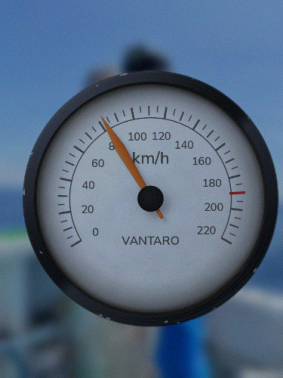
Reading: 82.5 km/h
